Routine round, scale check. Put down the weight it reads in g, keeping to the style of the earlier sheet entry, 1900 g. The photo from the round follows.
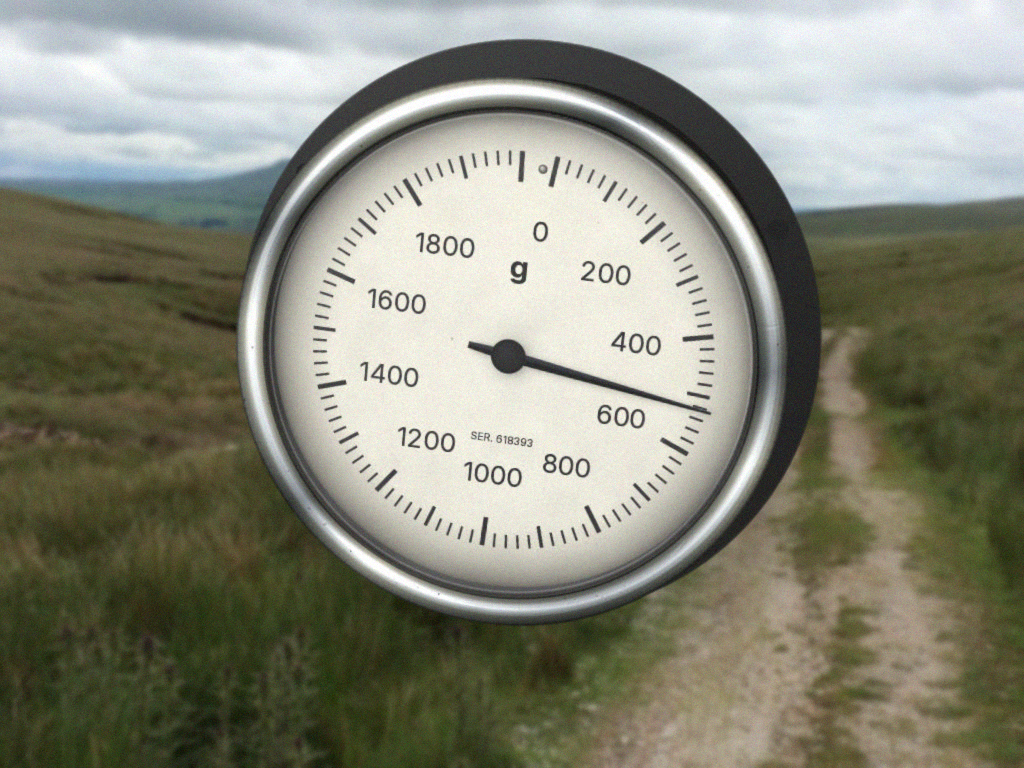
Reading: 520 g
